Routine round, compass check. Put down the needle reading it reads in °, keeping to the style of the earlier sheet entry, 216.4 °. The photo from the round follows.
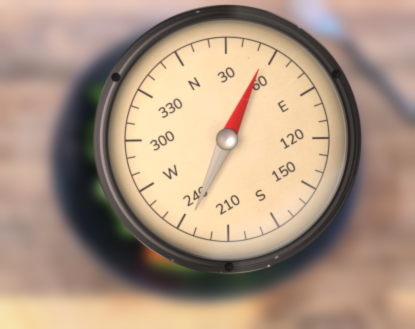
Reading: 55 °
